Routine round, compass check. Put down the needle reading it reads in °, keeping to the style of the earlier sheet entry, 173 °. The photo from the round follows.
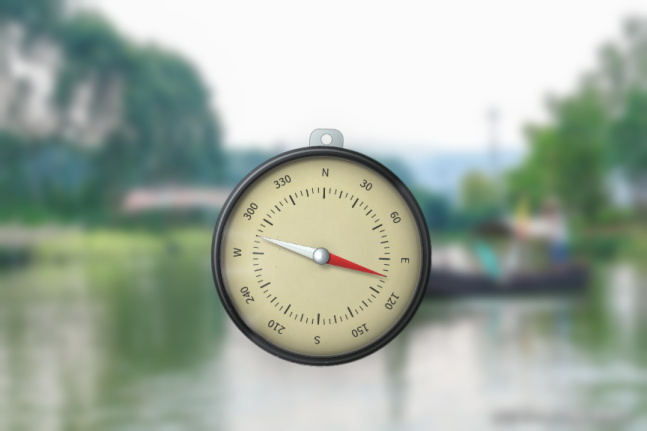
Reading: 105 °
